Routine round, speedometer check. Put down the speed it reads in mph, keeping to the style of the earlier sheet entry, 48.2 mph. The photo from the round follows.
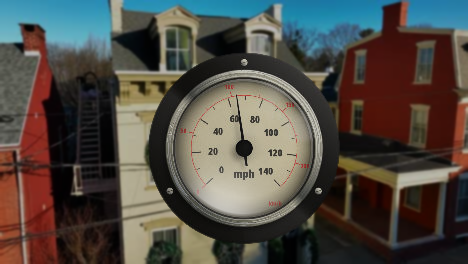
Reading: 65 mph
